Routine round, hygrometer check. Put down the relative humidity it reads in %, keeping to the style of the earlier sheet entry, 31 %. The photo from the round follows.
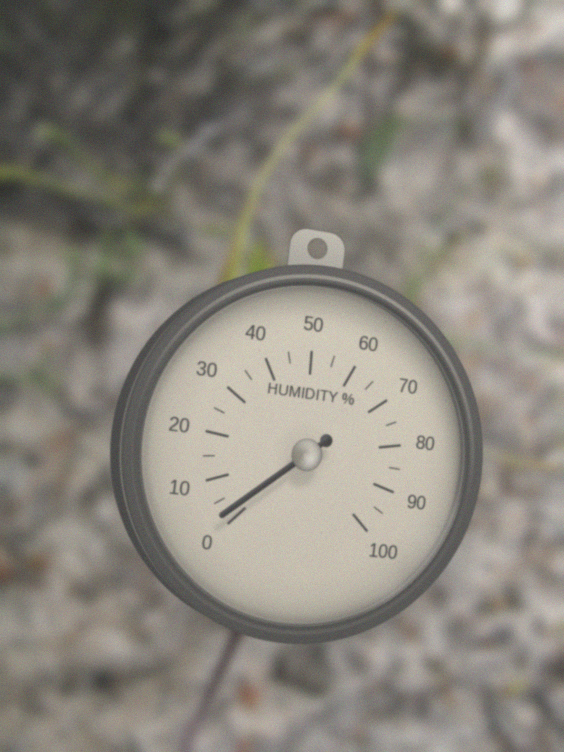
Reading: 2.5 %
